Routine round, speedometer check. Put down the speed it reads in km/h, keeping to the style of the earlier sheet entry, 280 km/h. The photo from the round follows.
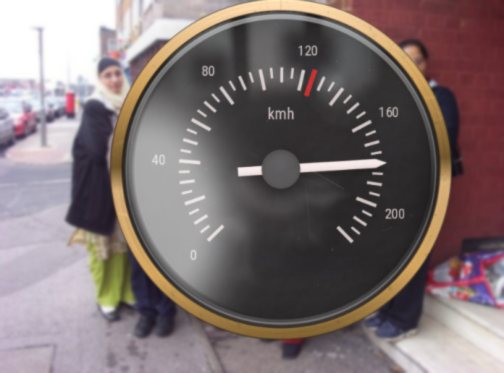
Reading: 180 km/h
